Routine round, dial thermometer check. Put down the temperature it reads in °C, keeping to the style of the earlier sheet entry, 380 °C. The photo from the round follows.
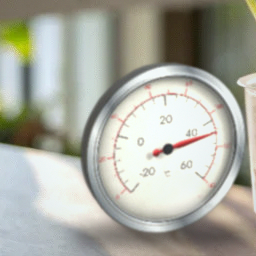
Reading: 44 °C
